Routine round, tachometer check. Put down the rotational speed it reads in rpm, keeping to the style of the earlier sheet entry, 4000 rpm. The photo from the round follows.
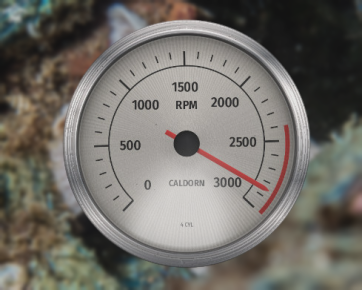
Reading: 2850 rpm
